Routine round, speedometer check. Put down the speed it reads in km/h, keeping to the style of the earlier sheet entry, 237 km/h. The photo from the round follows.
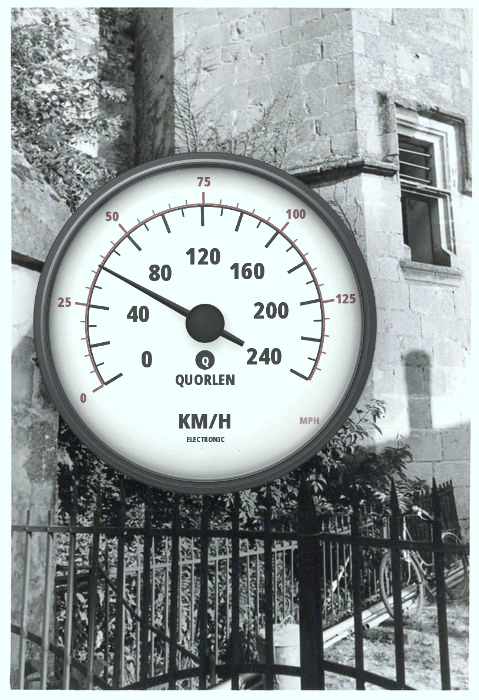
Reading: 60 km/h
